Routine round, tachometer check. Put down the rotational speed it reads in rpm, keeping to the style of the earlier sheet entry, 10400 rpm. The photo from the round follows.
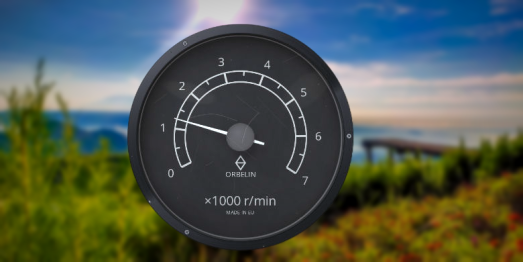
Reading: 1250 rpm
